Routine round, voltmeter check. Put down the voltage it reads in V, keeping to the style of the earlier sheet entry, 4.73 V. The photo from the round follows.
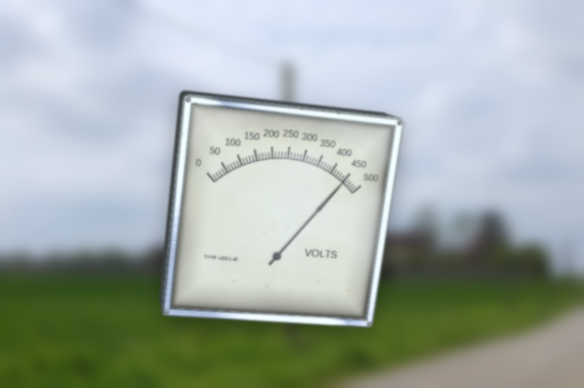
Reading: 450 V
